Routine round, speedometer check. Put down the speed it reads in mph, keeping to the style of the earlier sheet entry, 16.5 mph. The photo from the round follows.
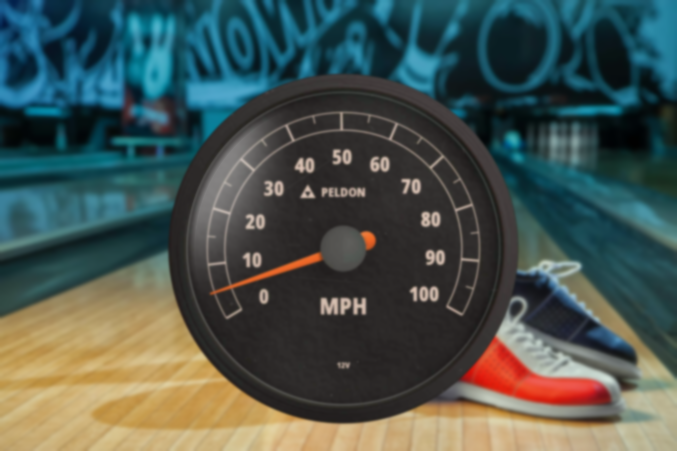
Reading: 5 mph
